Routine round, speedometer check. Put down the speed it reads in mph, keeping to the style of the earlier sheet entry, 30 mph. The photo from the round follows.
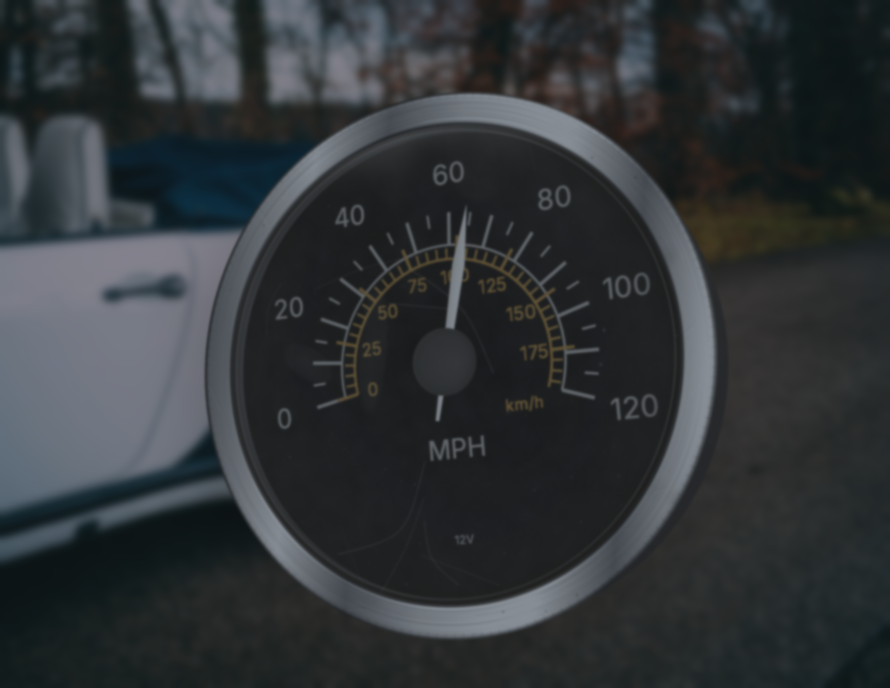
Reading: 65 mph
